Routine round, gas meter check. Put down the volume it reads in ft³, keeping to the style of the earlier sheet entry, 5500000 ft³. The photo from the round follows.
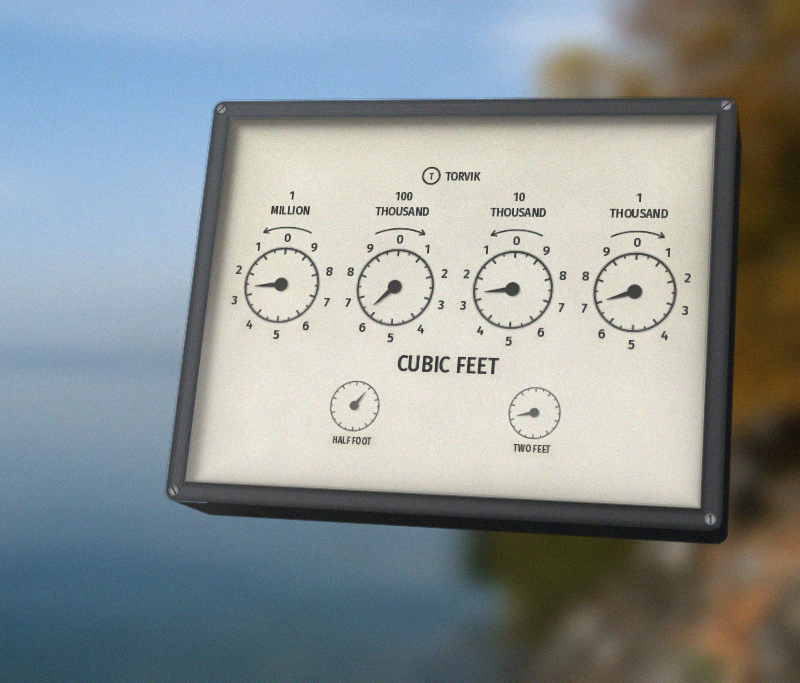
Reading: 262700 ft³
